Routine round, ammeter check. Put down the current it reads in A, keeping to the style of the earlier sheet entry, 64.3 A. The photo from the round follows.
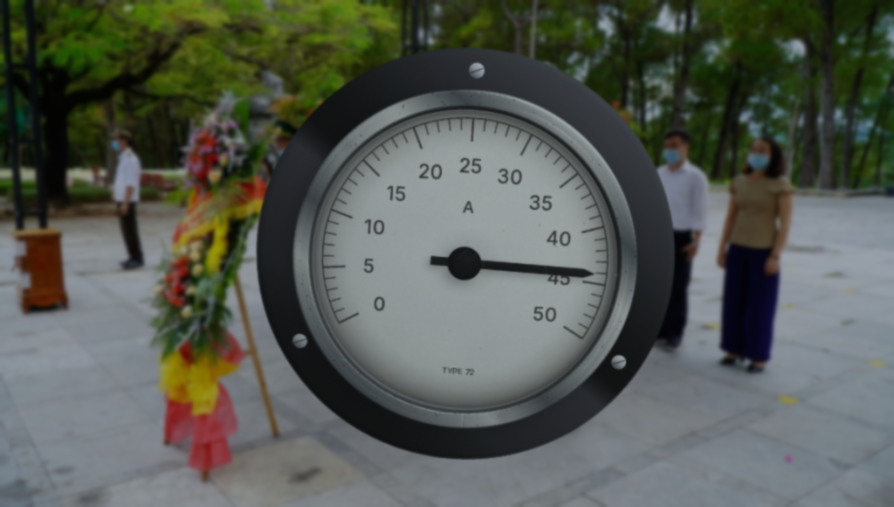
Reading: 44 A
